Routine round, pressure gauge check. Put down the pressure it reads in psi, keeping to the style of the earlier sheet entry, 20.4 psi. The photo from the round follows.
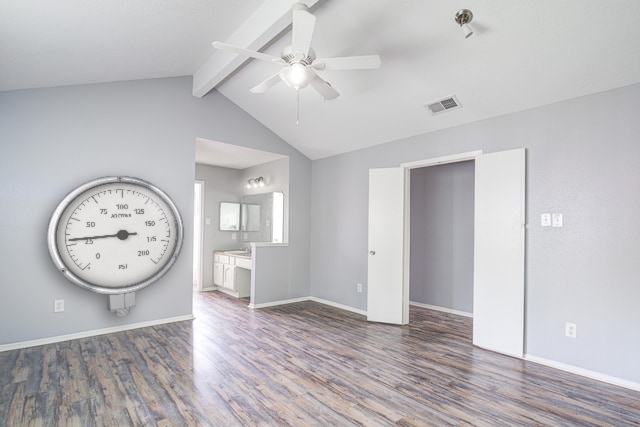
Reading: 30 psi
